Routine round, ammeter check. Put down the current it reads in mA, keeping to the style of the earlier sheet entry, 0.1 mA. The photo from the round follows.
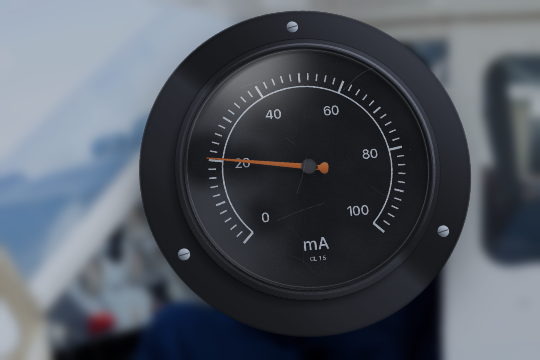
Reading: 20 mA
